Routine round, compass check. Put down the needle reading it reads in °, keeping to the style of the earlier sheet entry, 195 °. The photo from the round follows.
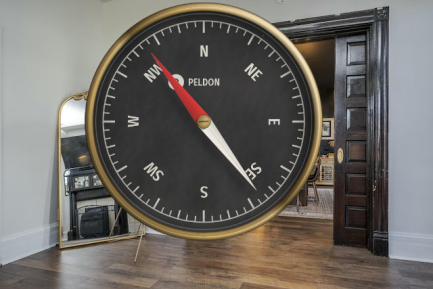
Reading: 322.5 °
